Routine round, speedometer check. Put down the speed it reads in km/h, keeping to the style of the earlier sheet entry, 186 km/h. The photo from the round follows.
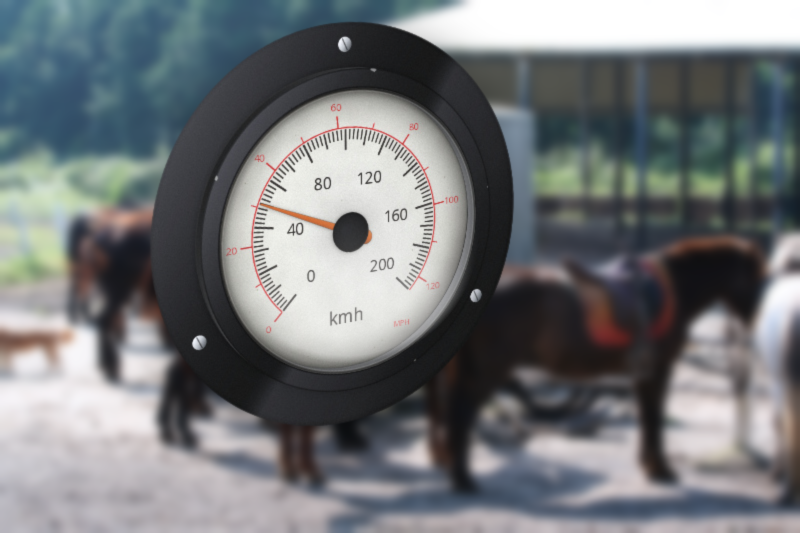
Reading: 50 km/h
